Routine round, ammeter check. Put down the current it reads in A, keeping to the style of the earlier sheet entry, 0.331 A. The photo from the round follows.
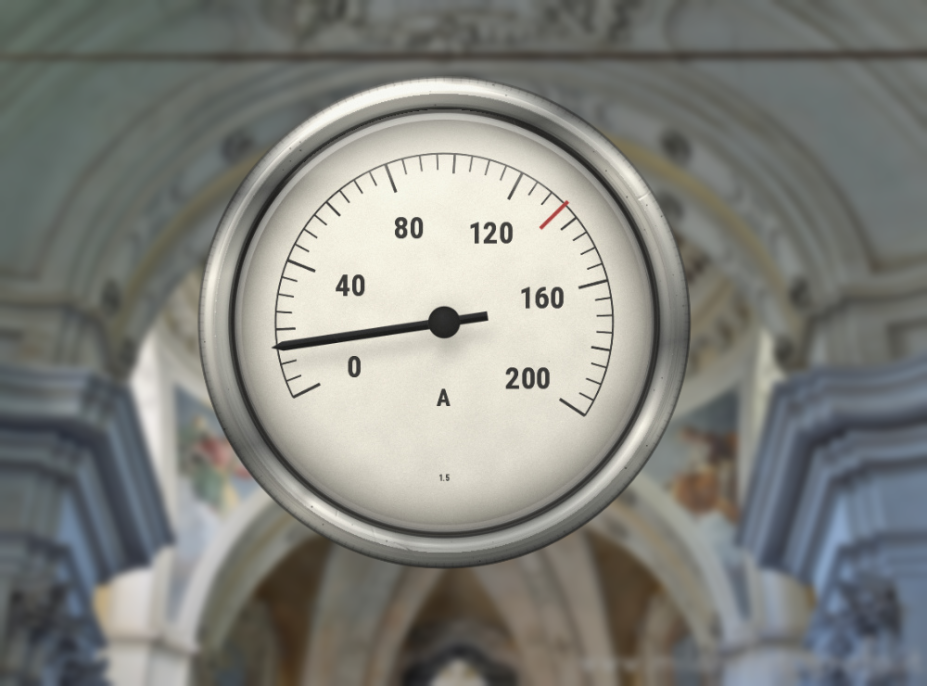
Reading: 15 A
